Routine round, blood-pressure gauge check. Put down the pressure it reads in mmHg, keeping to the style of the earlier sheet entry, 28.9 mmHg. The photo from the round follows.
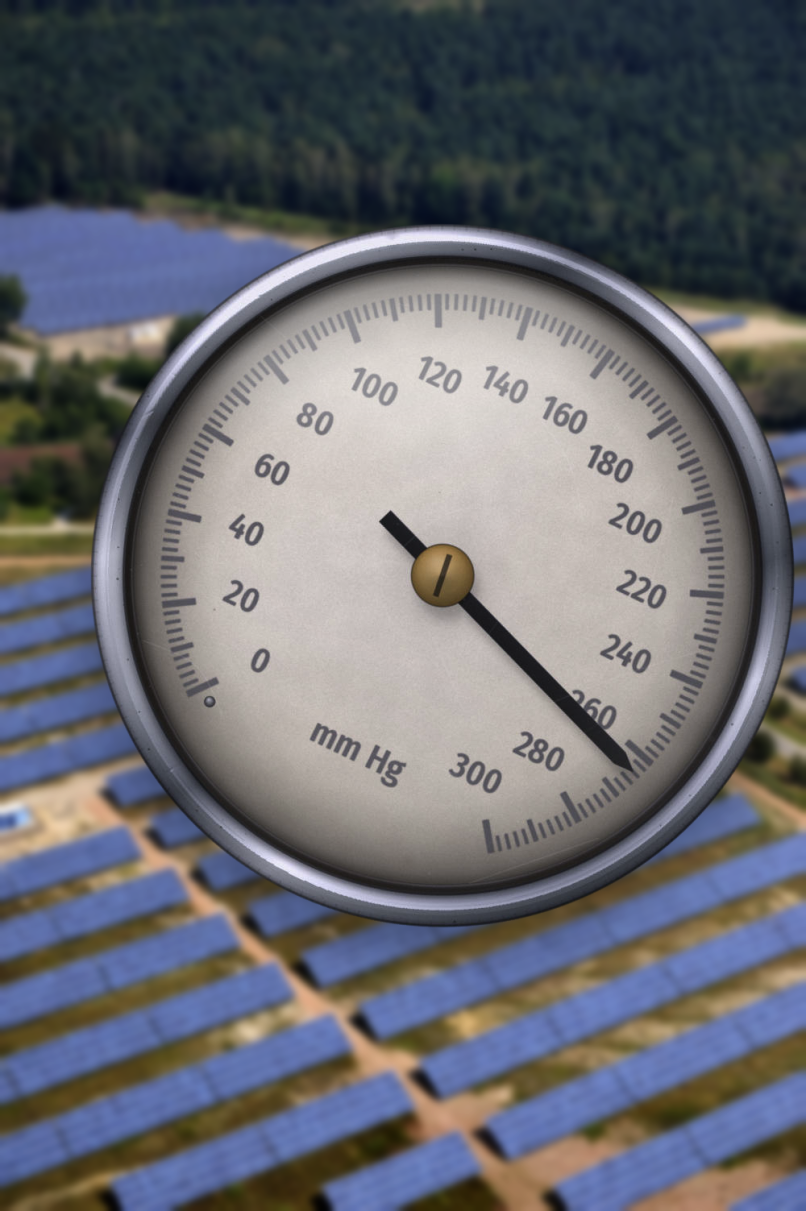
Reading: 264 mmHg
